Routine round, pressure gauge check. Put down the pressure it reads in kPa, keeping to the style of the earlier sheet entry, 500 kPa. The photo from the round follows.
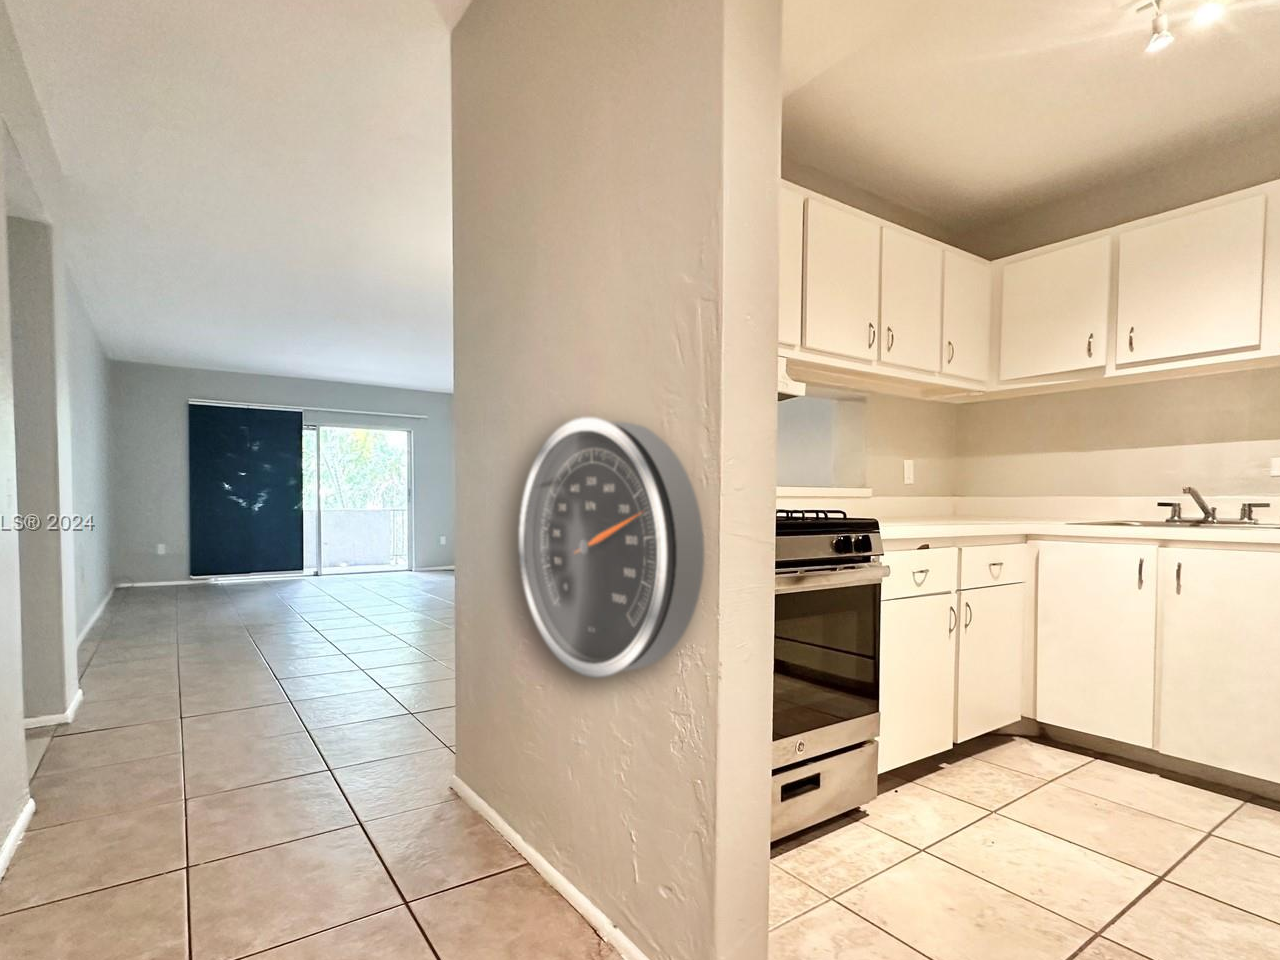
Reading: 750 kPa
